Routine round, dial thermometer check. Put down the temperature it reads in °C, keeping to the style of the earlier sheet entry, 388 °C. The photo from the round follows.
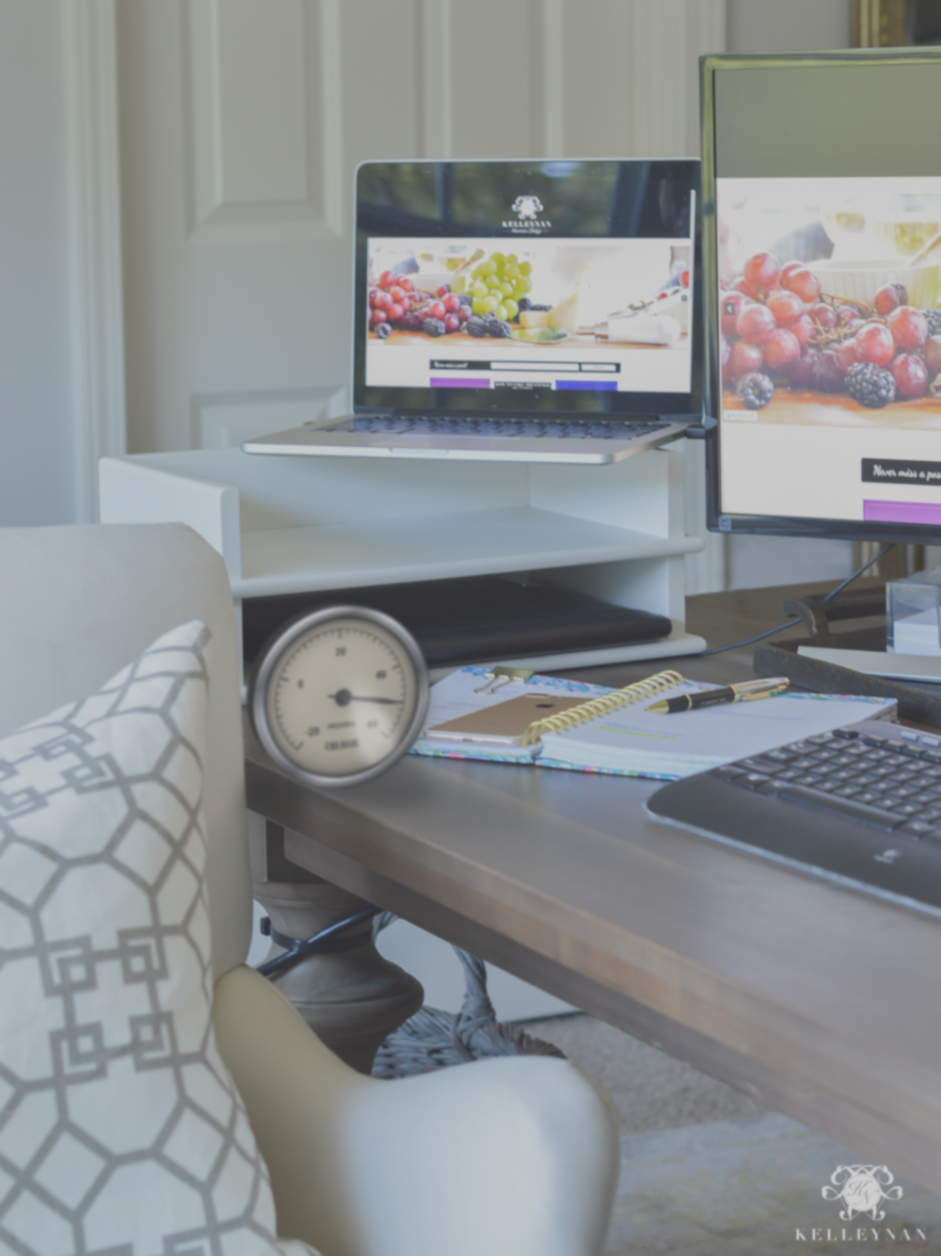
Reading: 50 °C
